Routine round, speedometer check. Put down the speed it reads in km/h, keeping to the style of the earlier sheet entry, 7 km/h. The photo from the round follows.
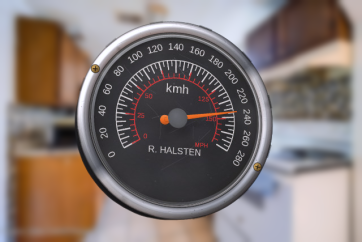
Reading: 235 km/h
